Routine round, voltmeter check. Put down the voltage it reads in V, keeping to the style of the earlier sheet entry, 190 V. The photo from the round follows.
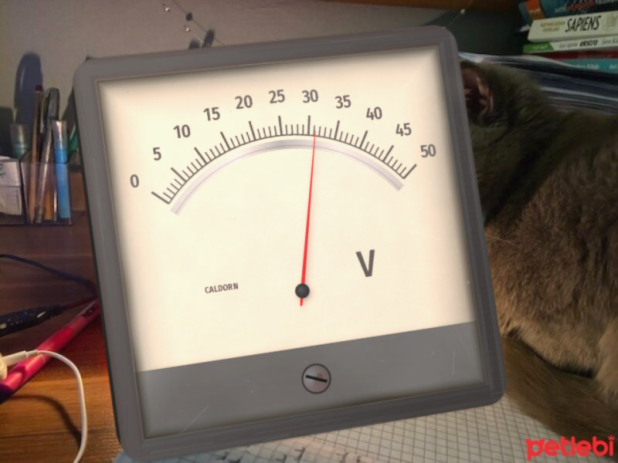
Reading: 31 V
